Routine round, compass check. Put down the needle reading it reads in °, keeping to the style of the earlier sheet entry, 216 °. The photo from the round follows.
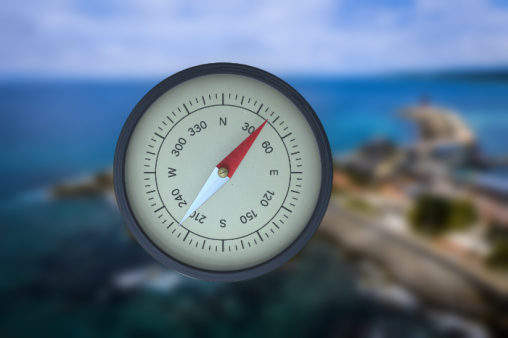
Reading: 40 °
